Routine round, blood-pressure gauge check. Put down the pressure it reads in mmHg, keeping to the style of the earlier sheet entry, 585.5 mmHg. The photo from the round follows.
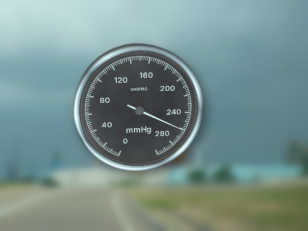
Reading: 260 mmHg
